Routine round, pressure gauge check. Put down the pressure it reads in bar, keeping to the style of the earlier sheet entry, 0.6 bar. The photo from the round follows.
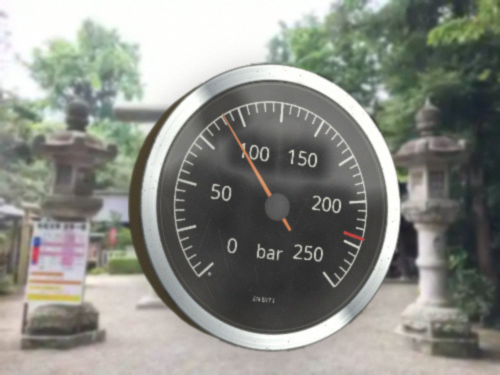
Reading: 90 bar
